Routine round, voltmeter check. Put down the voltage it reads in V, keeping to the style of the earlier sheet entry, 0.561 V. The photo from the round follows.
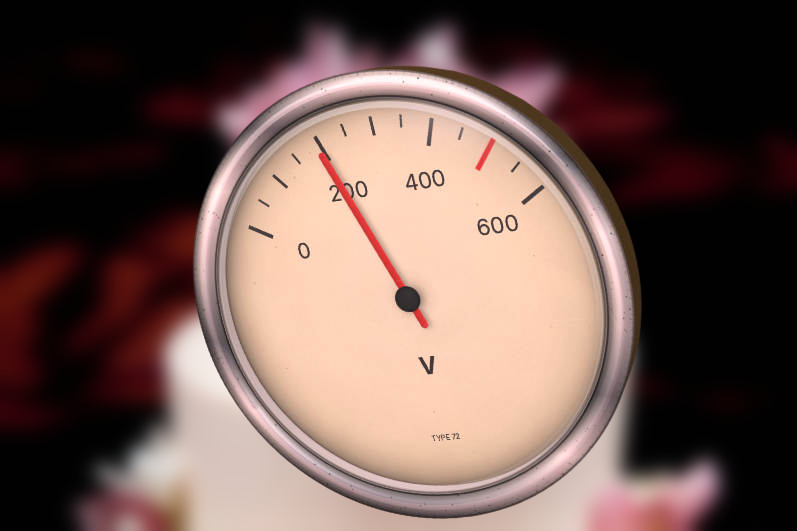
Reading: 200 V
